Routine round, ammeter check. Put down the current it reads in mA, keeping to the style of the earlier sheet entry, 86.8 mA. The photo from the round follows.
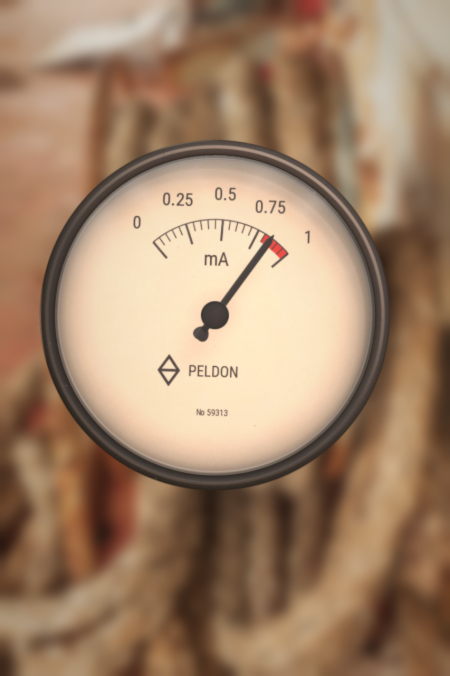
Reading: 0.85 mA
